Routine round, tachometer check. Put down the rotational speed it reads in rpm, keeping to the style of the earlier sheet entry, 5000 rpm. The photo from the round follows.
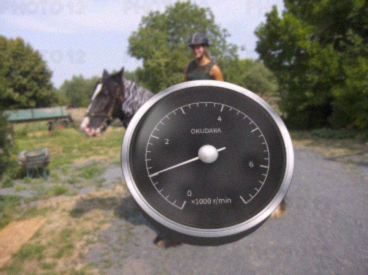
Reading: 1000 rpm
